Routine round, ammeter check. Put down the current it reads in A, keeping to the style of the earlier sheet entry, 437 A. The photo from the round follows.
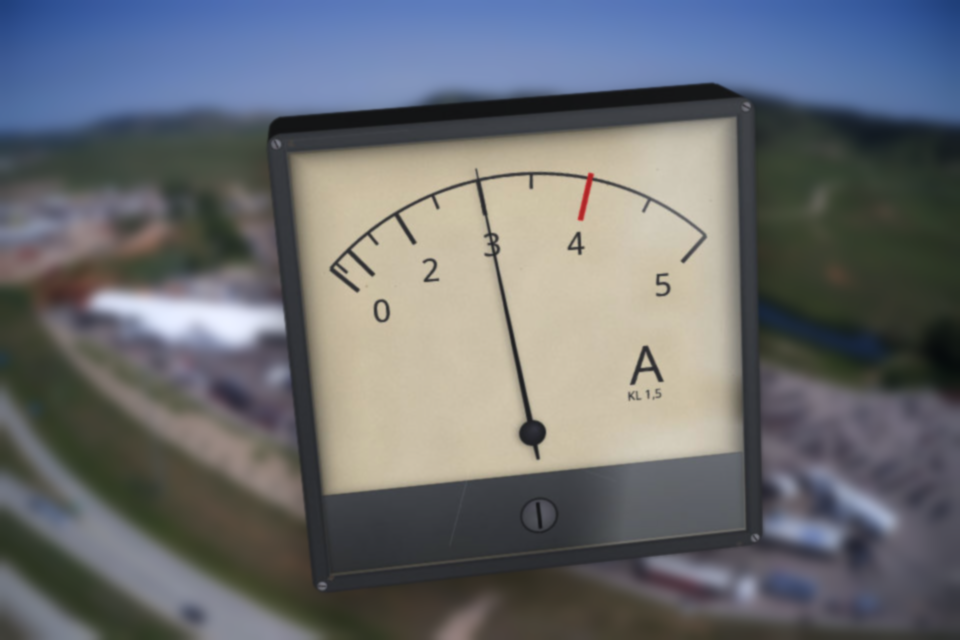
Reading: 3 A
